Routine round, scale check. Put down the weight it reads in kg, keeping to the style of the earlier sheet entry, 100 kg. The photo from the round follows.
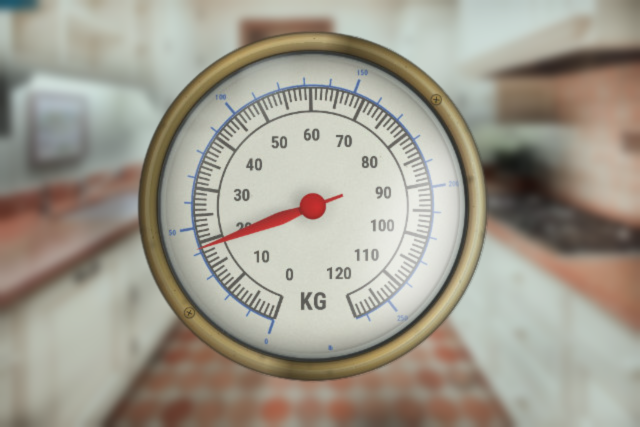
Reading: 19 kg
